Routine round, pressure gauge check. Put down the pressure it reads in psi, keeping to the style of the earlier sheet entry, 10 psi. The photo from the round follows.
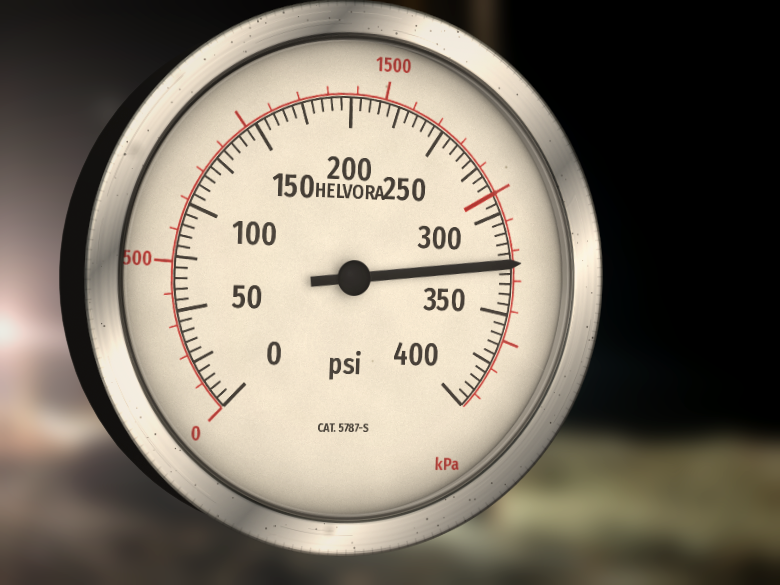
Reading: 325 psi
